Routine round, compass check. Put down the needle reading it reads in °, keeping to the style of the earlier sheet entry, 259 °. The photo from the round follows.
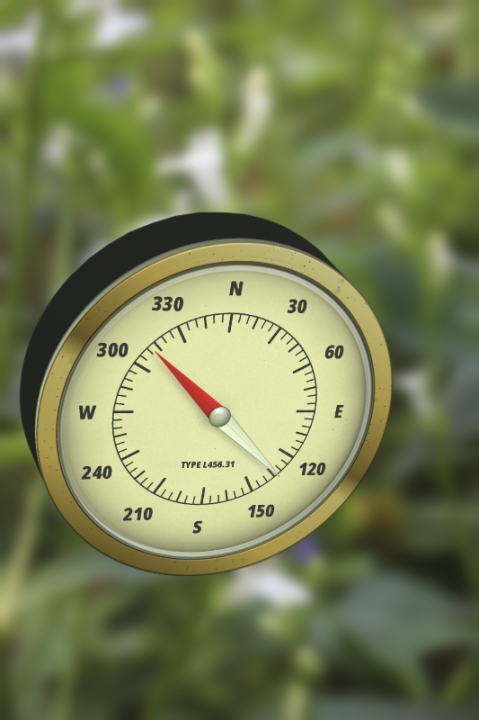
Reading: 312.5 °
